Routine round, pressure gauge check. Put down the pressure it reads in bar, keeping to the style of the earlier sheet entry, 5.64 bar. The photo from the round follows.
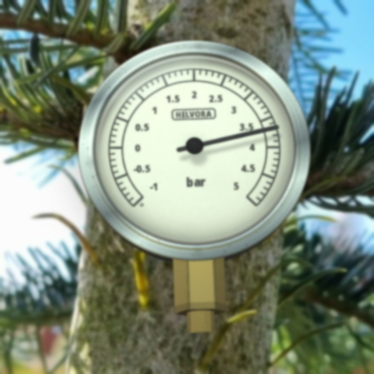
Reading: 3.7 bar
